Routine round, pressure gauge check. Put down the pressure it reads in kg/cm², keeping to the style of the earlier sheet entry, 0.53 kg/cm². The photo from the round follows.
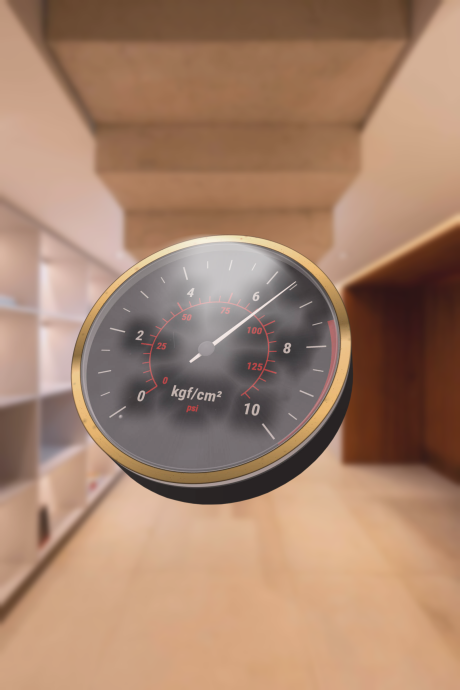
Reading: 6.5 kg/cm²
